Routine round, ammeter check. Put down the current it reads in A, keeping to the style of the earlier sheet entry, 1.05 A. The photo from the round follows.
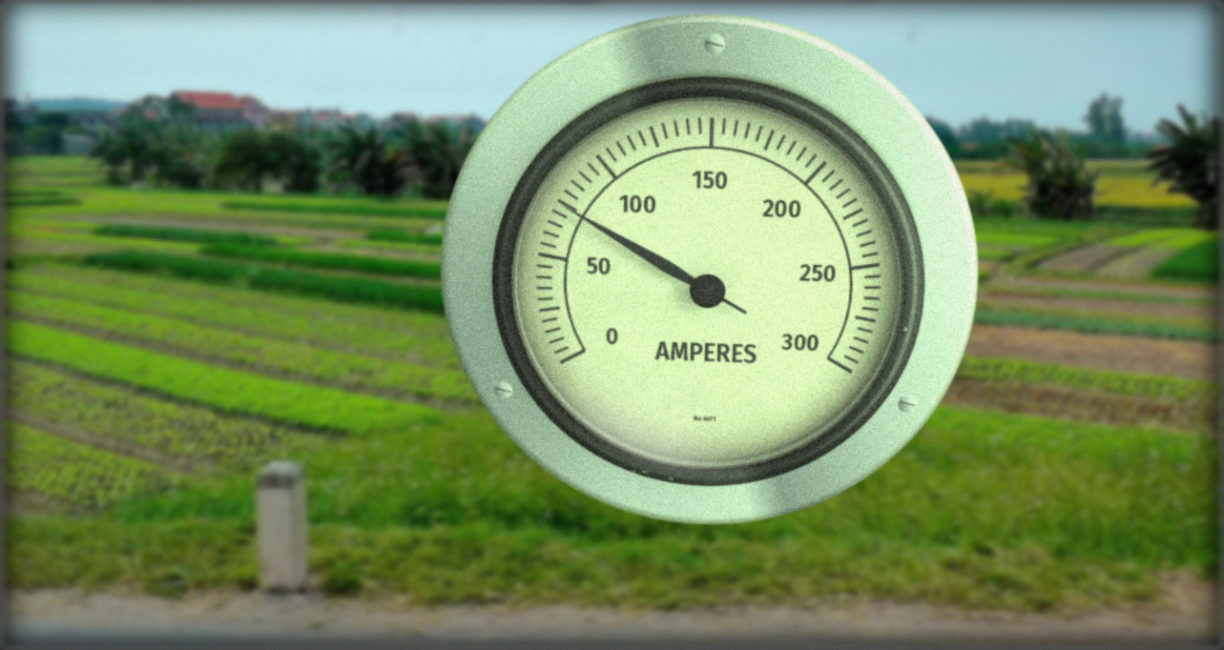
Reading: 75 A
